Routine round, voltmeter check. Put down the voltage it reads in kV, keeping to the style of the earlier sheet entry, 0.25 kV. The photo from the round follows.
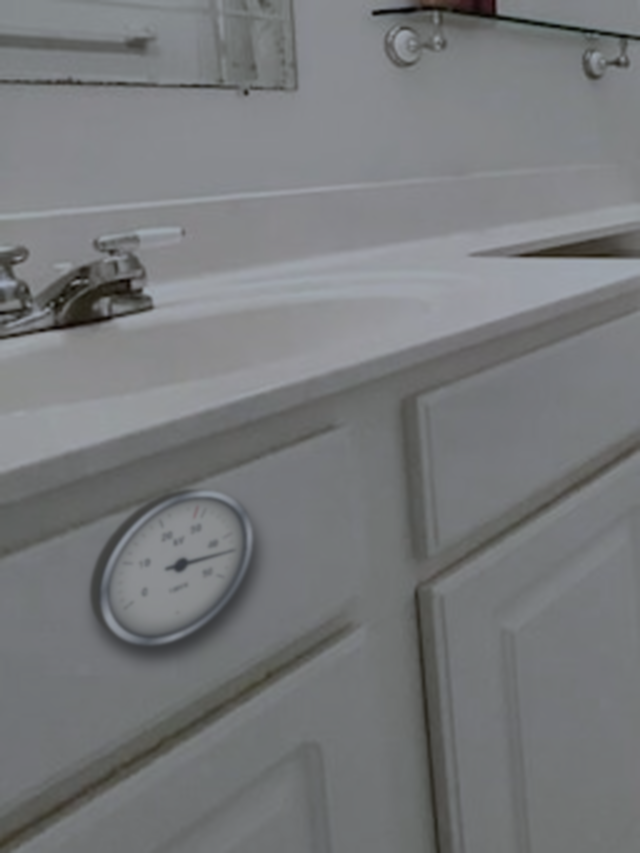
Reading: 44 kV
